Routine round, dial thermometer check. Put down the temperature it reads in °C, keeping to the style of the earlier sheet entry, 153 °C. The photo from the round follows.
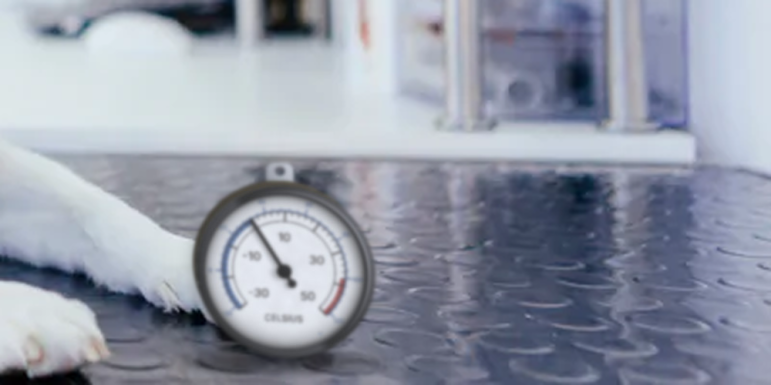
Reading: 0 °C
